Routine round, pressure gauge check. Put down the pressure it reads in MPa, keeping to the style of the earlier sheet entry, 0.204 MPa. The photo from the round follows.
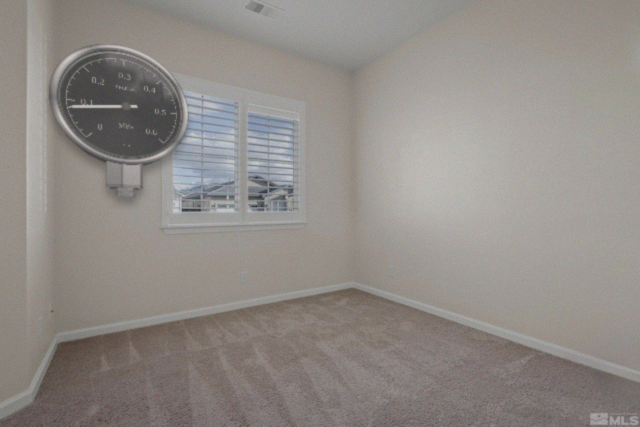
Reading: 0.08 MPa
